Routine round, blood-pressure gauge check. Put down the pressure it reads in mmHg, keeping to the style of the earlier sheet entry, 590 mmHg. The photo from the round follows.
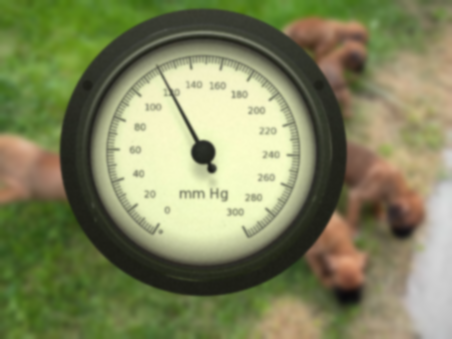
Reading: 120 mmHg
